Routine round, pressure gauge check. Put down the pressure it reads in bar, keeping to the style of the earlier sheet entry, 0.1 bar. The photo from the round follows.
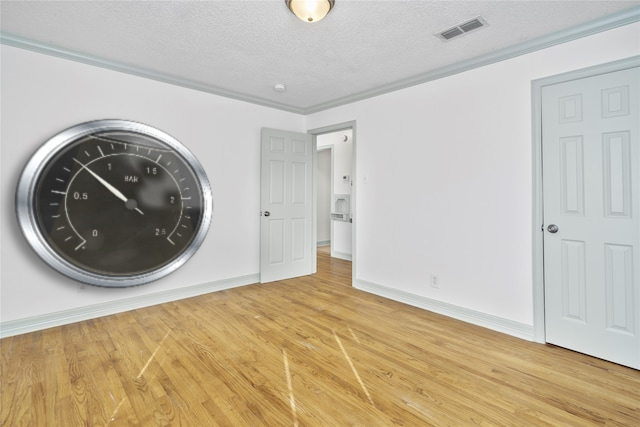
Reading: 0.8 bar
